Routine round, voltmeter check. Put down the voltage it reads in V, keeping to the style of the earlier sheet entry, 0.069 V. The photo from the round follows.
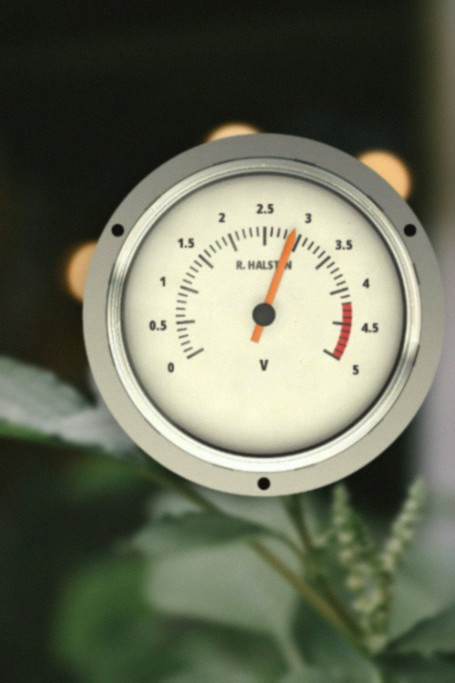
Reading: 2.9 V
